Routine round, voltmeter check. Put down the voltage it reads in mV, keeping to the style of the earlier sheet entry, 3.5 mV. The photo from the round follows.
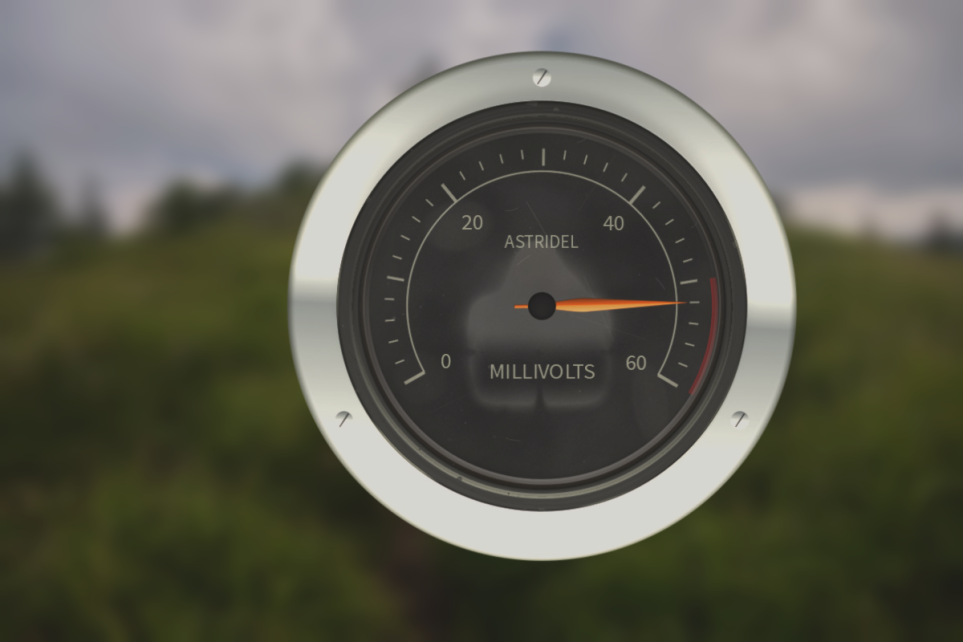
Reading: 52 mV
